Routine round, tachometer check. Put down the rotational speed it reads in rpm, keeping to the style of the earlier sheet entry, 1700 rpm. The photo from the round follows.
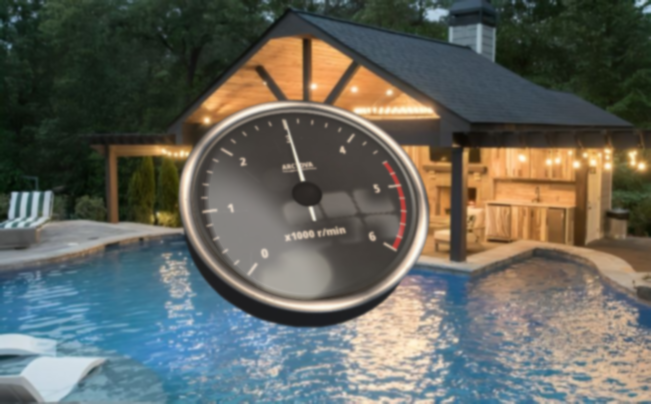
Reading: 3000 rpm
